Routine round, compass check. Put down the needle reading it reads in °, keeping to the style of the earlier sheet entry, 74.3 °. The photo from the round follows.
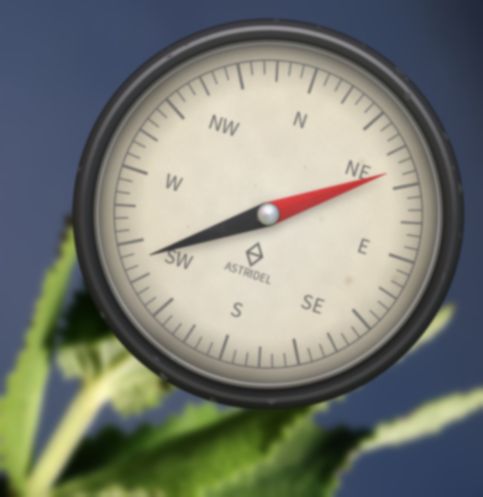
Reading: 52.5 °
